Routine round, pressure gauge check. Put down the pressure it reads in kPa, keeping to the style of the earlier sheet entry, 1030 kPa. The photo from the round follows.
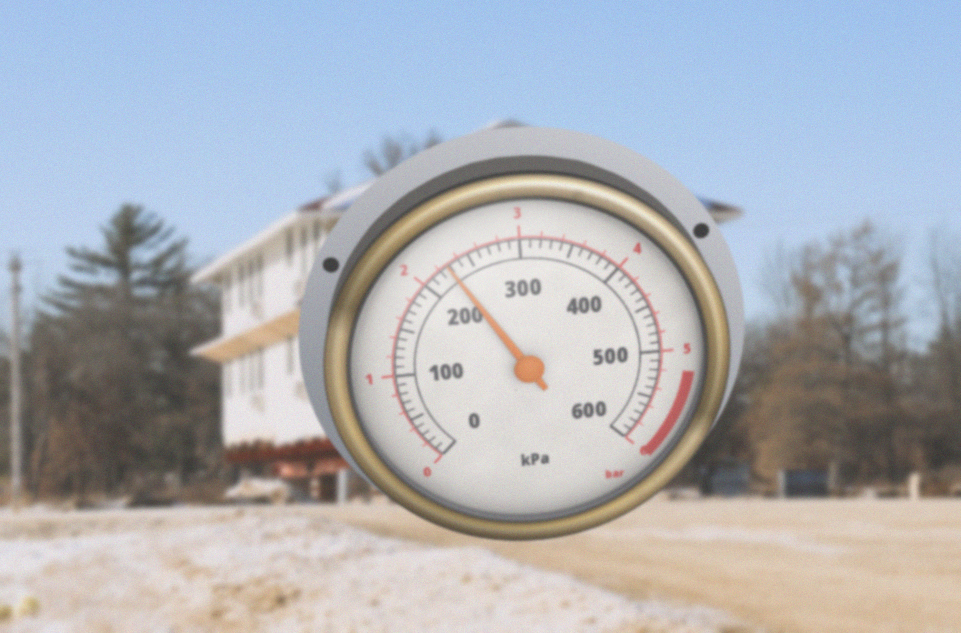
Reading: 230 kPa
